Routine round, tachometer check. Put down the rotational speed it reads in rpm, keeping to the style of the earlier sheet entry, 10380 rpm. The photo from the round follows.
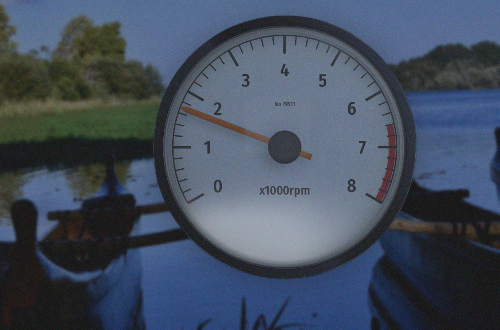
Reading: 1700 rpm
